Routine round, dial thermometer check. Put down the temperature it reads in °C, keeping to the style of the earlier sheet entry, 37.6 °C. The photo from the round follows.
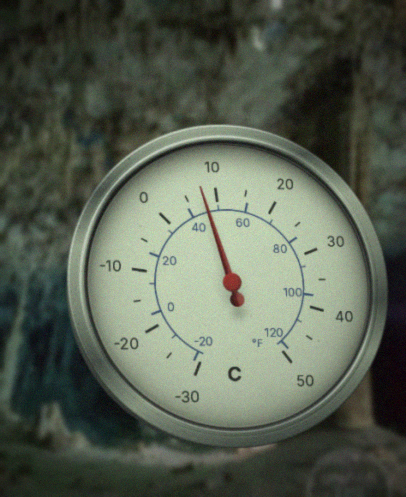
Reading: 7.5 °C
